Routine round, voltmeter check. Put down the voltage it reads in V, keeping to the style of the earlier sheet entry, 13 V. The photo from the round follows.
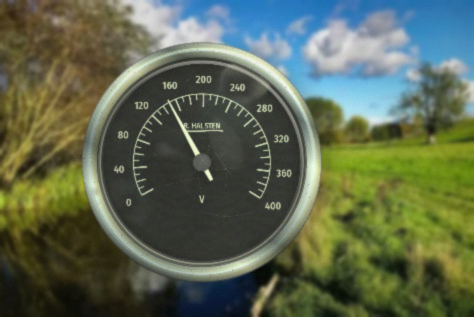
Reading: 150 V
